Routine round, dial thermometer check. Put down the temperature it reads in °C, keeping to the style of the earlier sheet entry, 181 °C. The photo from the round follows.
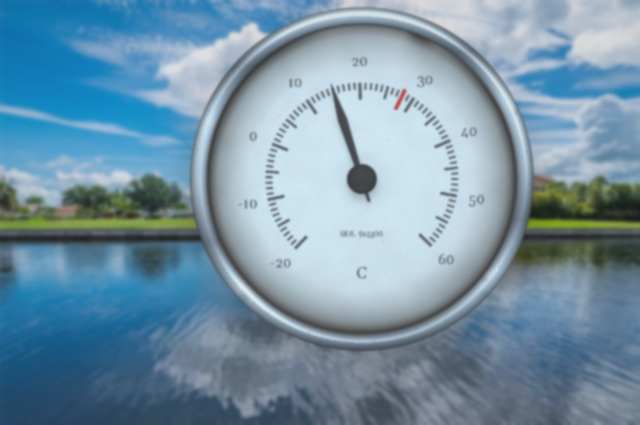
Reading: 15 °C
